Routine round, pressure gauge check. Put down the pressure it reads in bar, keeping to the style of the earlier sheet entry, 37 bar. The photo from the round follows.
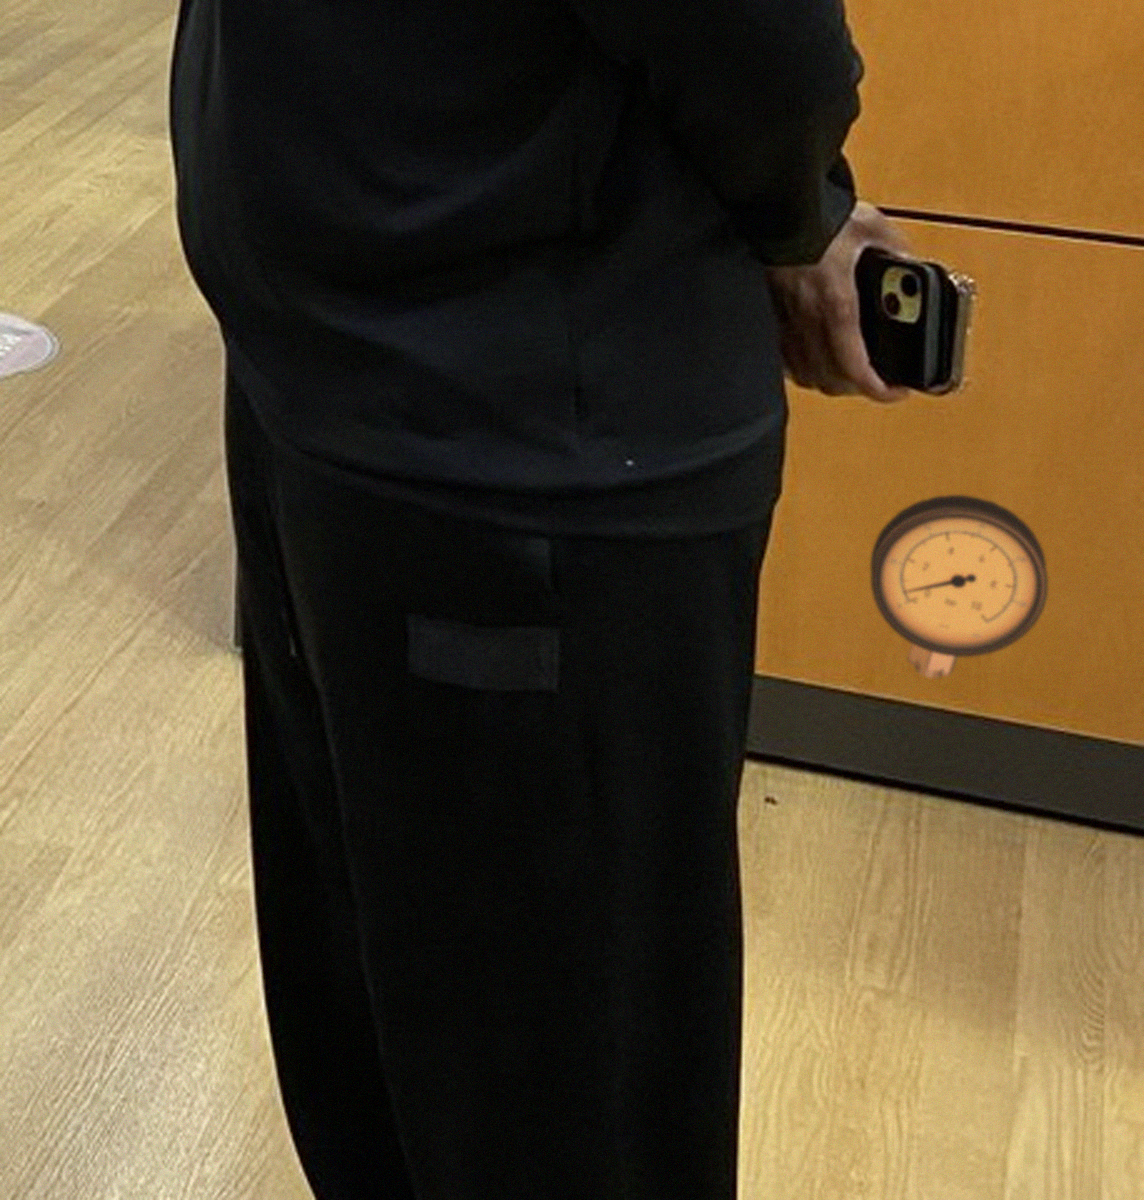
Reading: 0.5 bar
